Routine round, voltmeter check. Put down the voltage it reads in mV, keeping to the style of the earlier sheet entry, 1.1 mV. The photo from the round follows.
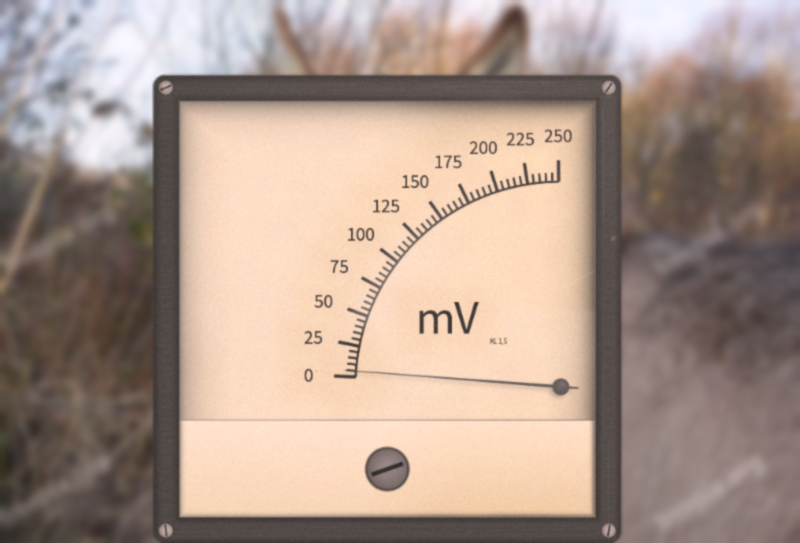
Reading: 5 mV
